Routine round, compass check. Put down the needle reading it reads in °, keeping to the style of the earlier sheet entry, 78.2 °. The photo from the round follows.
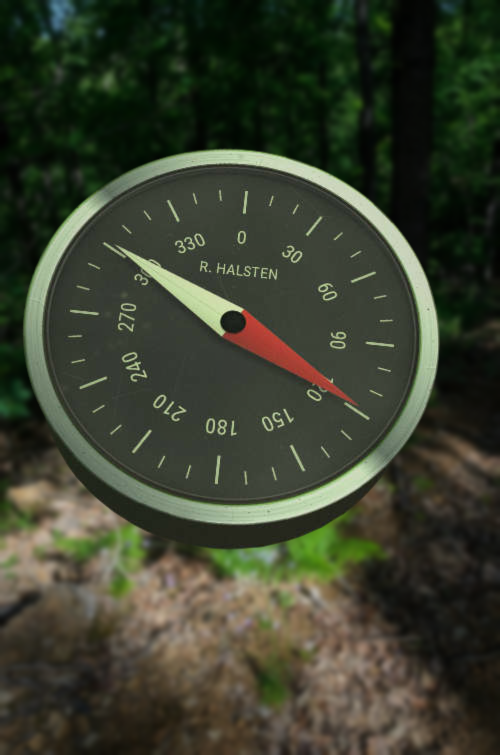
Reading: 120 °
